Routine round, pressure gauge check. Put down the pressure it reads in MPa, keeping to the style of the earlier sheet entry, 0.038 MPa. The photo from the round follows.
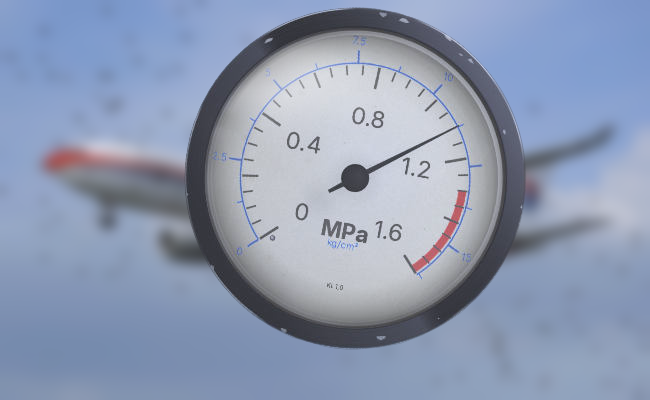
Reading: 1.1 MPa
